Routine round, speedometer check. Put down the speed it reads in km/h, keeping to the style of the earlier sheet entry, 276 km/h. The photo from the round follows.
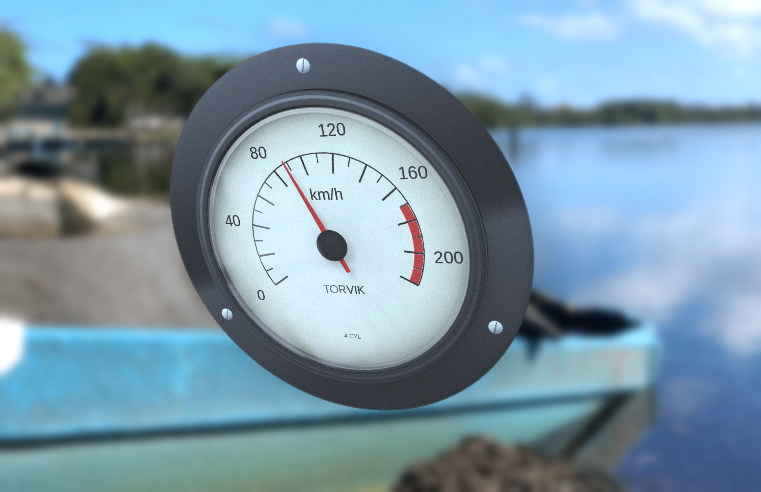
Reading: 90 km/h
